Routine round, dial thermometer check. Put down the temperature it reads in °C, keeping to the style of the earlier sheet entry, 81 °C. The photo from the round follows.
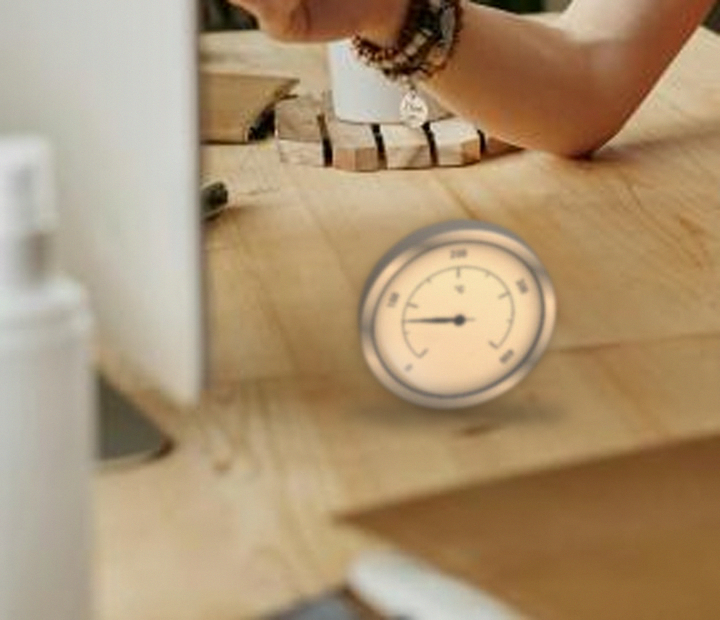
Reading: 75 °C
